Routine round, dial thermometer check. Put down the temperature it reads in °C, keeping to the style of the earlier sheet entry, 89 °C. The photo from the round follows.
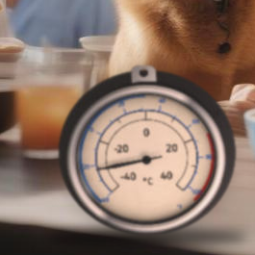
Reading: -30 °C
